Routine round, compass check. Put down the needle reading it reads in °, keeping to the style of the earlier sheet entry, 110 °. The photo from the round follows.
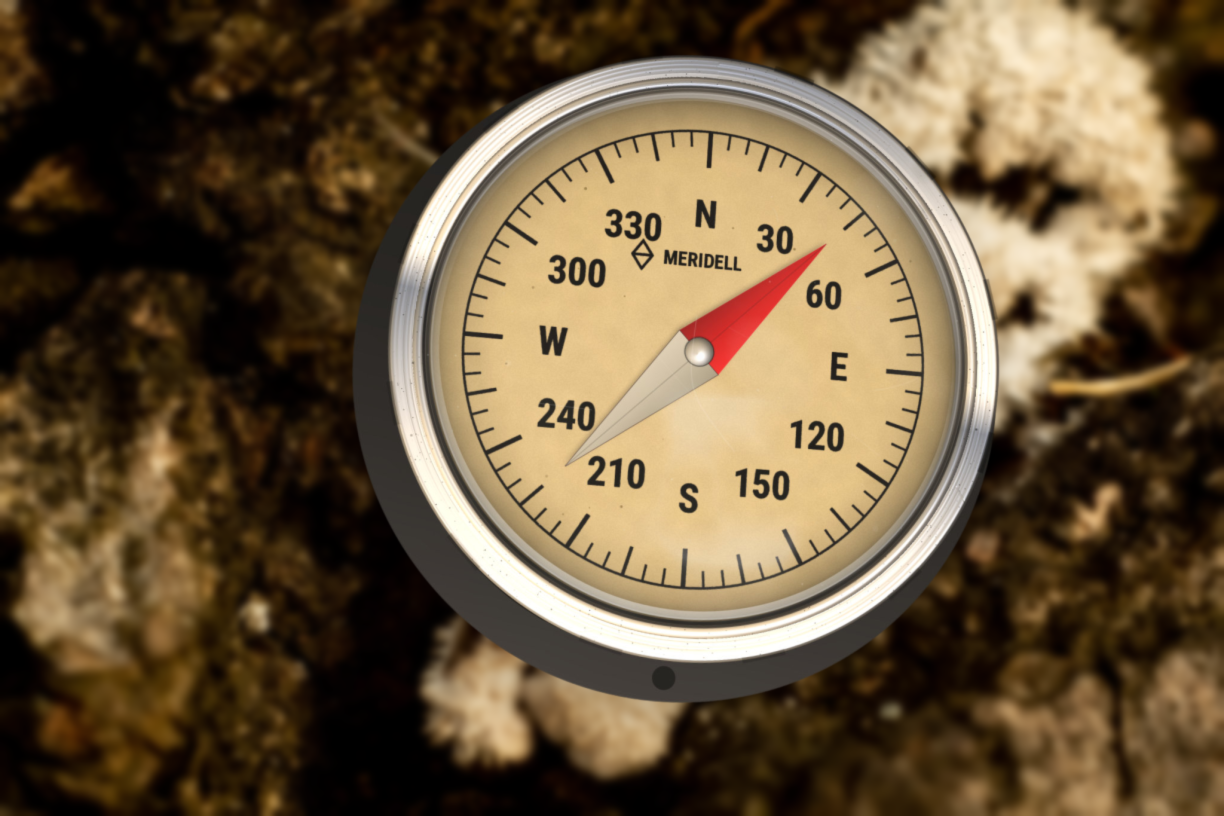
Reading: 45 °
